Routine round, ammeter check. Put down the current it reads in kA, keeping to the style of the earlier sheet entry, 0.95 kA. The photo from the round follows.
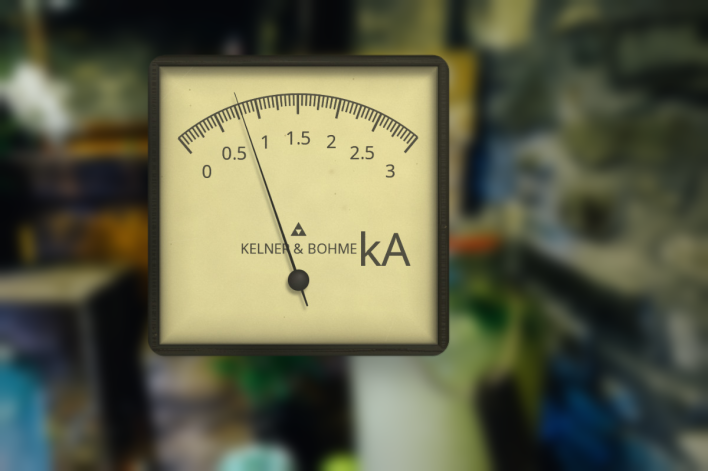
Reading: 0.8 kA
